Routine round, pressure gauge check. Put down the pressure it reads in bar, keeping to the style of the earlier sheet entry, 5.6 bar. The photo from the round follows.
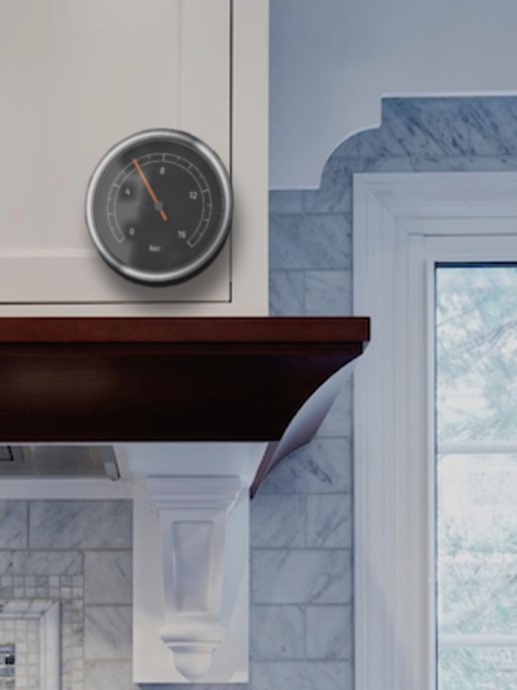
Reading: 6 bar
